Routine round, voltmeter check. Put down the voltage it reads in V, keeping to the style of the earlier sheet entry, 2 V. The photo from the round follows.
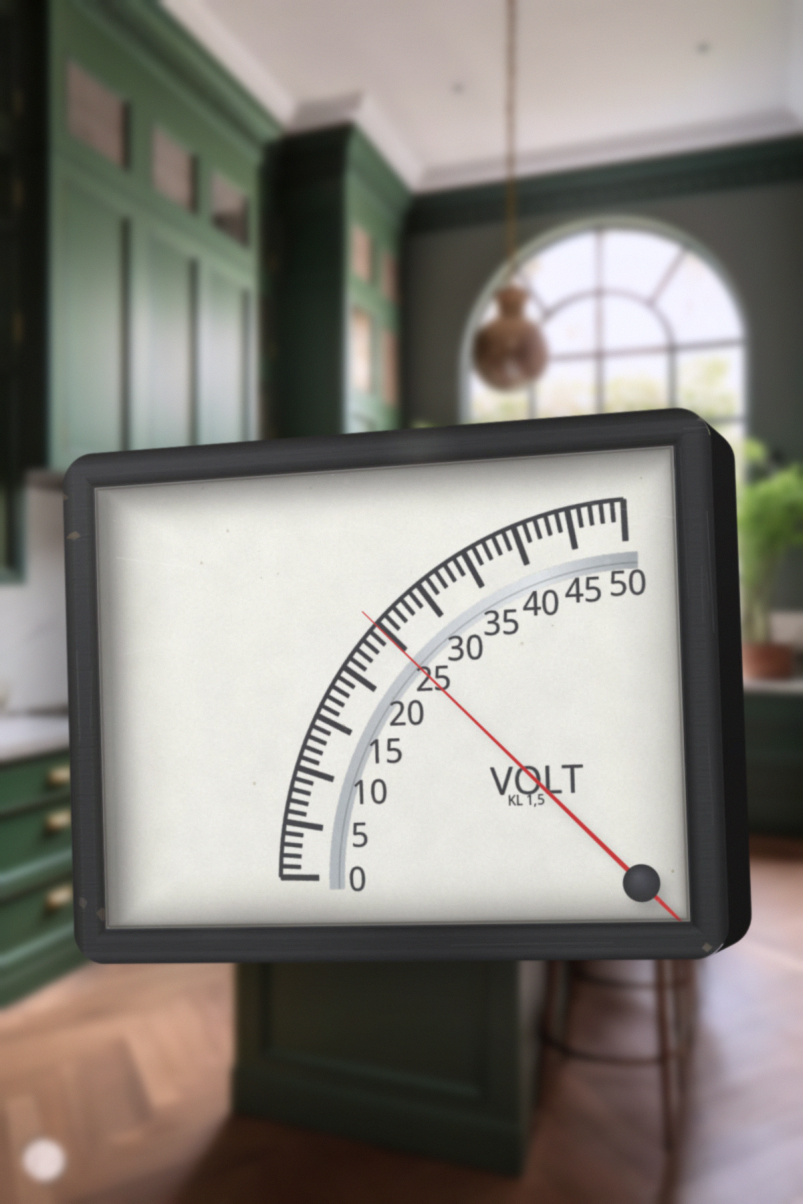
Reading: 25 V
